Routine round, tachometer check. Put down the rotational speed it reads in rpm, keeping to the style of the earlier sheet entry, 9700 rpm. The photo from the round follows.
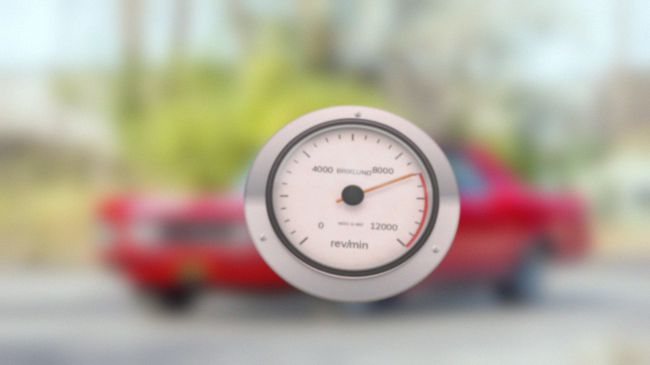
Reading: 9000 rpm
